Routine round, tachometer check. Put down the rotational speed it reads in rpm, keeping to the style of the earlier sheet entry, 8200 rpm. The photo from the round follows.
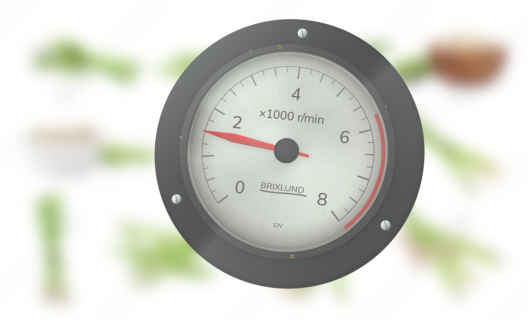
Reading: 1500 rpm
